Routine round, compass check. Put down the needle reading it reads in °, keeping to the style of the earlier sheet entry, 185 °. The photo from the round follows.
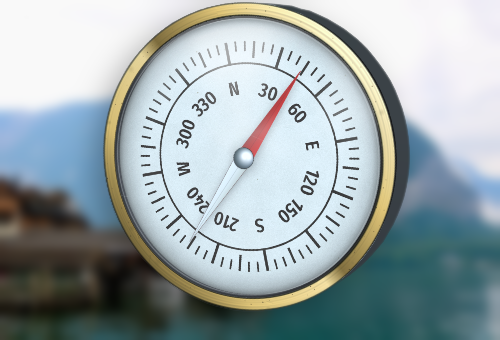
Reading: 45 °
